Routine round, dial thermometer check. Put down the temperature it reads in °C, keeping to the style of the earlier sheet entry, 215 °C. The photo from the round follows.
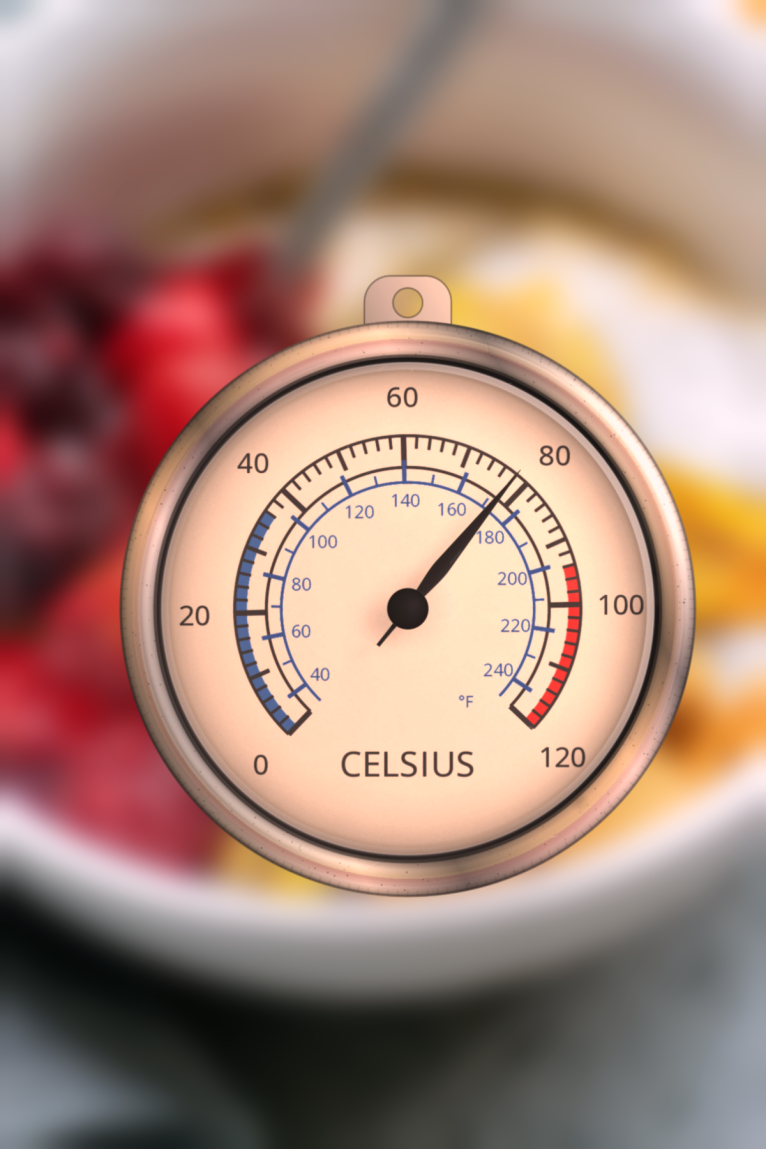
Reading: 78 °C
